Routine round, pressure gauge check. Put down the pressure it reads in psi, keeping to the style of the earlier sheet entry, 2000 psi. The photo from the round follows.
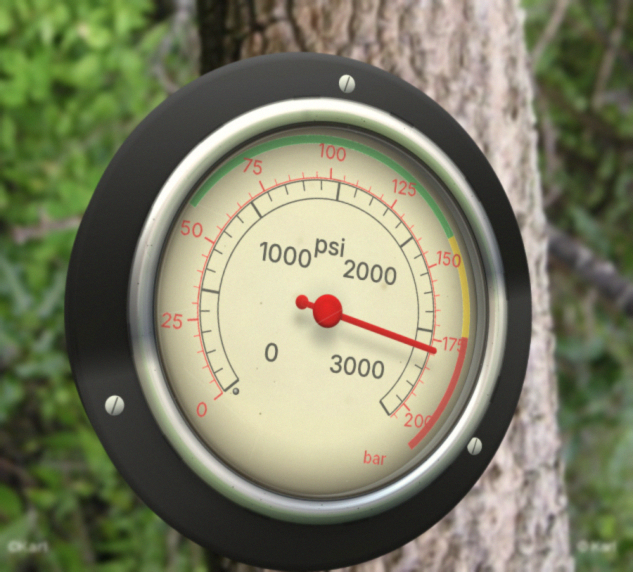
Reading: 2600 psi
